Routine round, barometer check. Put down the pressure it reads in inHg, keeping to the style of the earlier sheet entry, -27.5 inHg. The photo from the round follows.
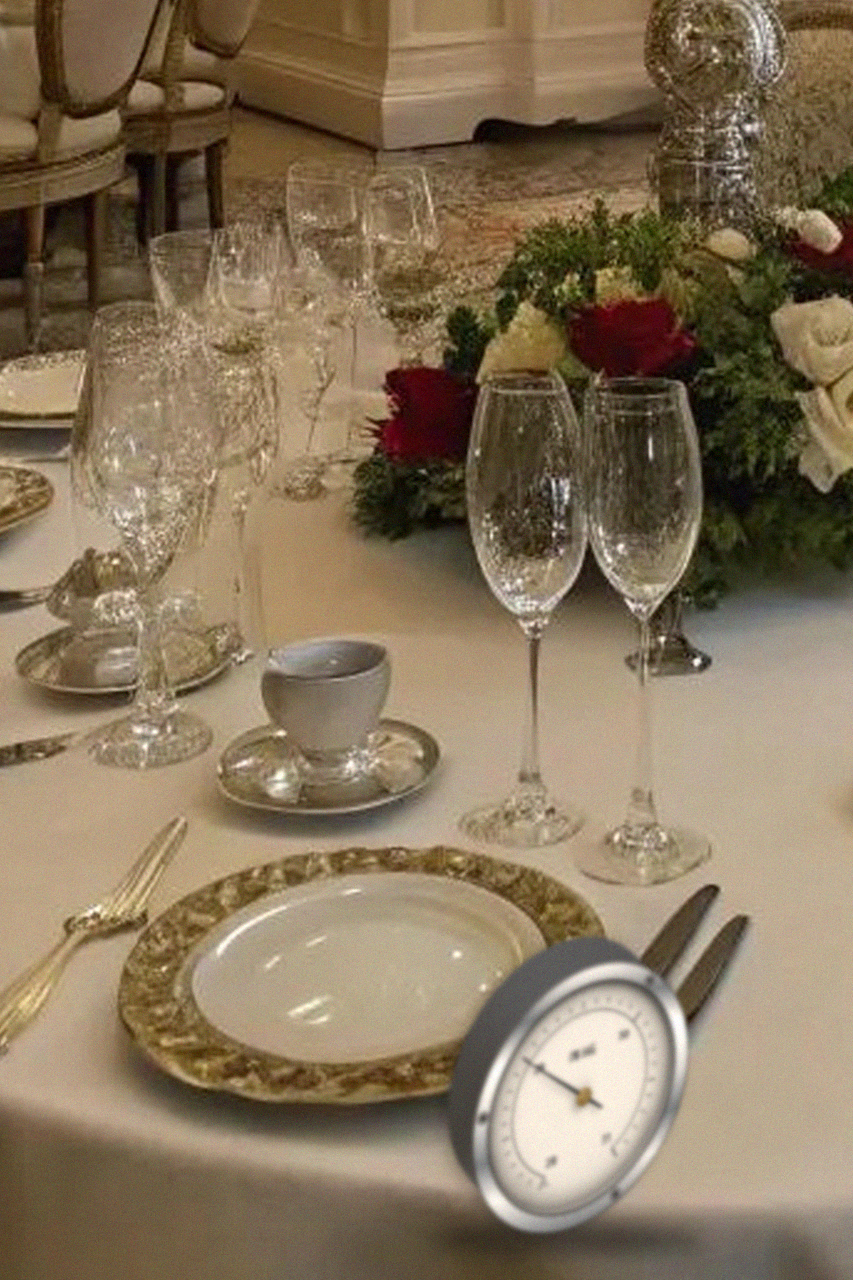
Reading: 29 inHg
